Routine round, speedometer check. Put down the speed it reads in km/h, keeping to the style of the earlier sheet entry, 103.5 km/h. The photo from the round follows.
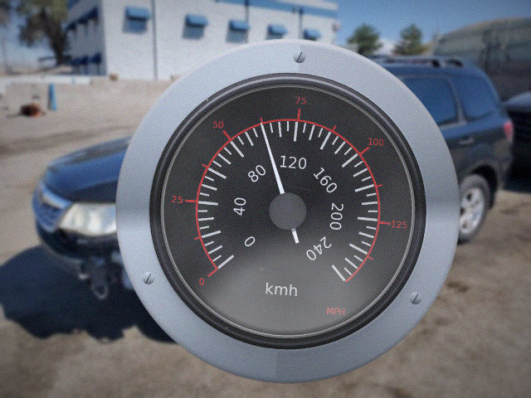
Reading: 100 km/h
